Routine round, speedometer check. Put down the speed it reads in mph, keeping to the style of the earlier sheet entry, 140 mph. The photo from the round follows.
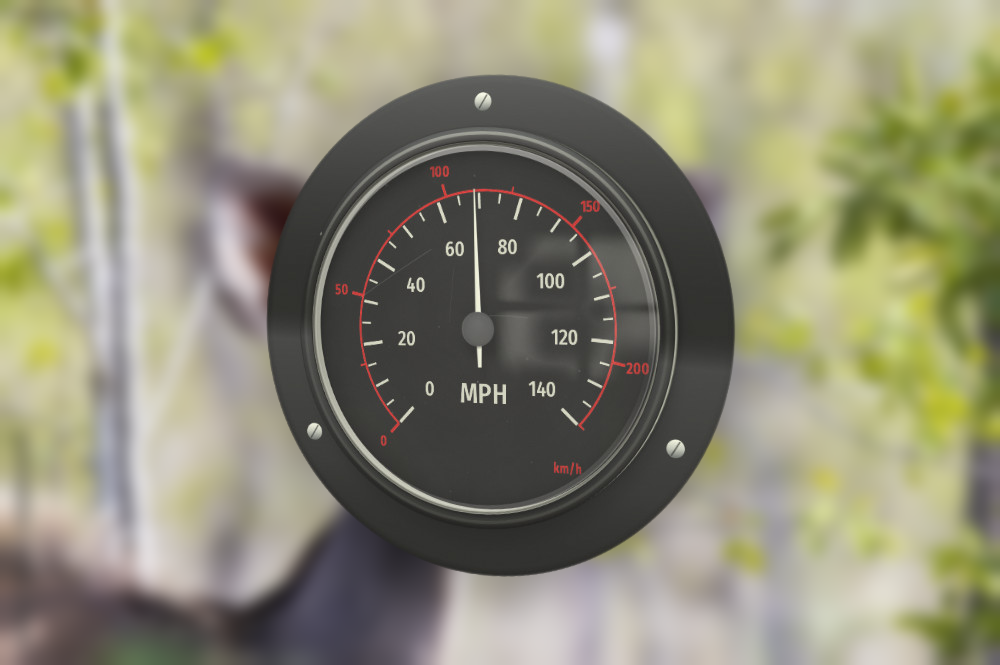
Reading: 70 mph
